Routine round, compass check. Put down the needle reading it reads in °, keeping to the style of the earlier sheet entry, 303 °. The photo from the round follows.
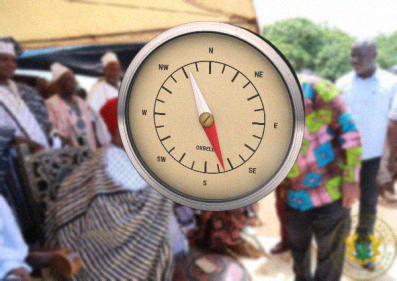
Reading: 157.5 °
